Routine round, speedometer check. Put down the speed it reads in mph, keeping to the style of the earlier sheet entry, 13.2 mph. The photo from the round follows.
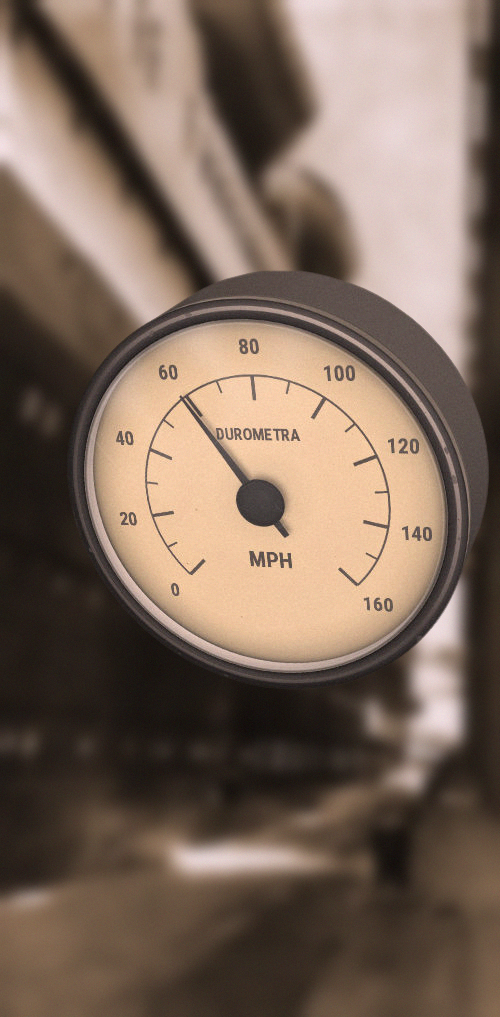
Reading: 60 mph
